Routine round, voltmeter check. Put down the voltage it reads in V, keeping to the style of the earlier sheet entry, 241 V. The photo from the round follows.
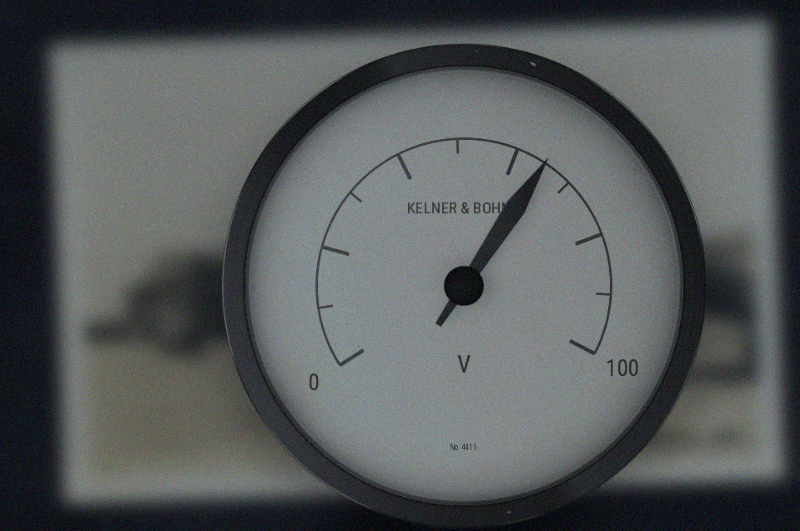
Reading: 65 V
